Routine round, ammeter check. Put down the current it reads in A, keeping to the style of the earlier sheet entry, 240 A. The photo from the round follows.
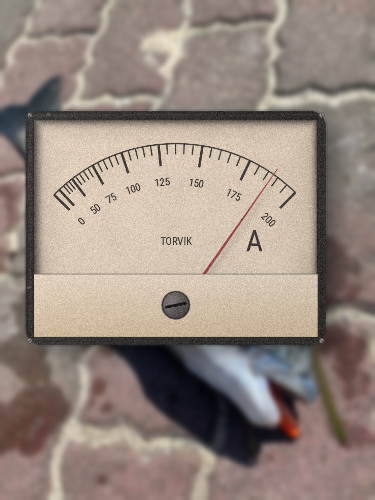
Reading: 187.5 A
